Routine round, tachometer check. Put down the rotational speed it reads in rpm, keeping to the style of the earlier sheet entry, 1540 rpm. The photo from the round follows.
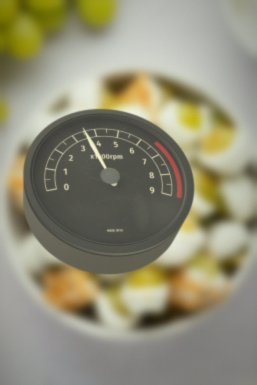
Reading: 3500 rpm
